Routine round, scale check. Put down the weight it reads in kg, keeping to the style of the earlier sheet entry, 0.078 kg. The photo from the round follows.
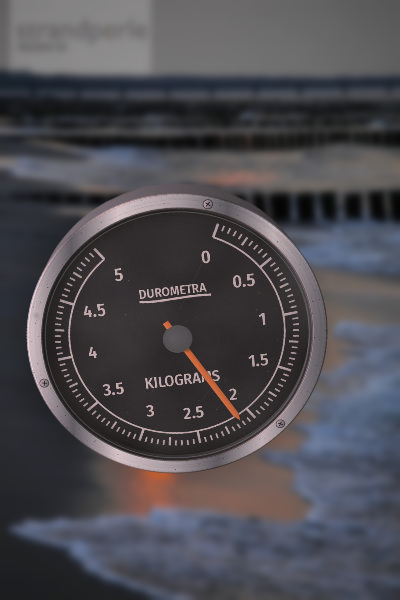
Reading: 2.1 kg
